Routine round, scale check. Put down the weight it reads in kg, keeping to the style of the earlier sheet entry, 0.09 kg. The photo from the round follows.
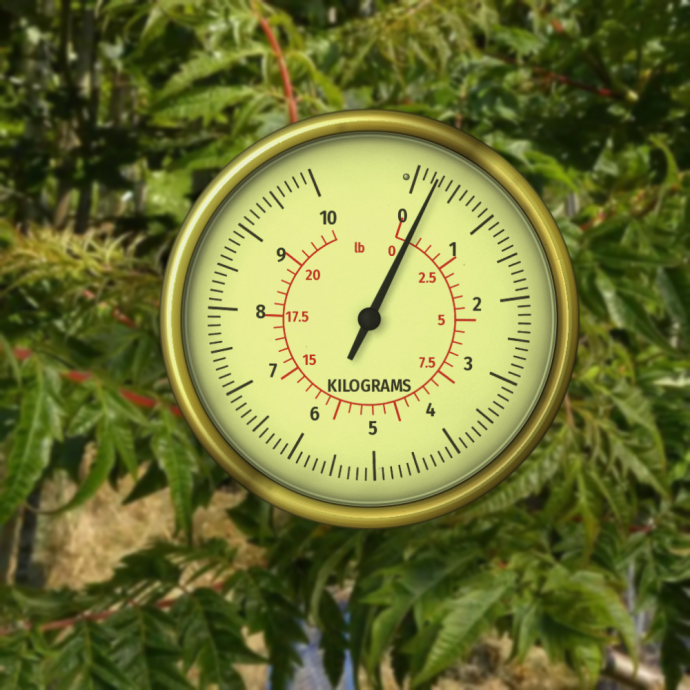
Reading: 0.25 kg
